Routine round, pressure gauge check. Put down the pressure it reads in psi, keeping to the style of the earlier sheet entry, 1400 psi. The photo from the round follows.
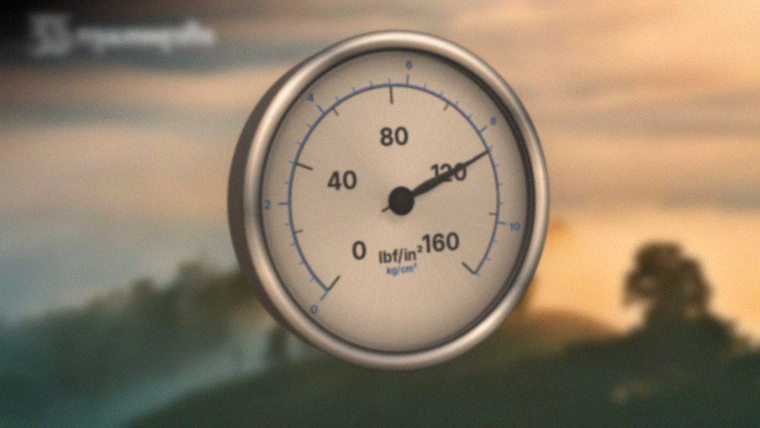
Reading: 120 psi
